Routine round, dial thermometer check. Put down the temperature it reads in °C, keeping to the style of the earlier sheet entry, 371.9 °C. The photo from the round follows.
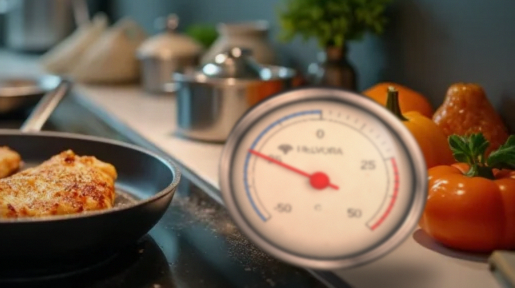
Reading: -25 °C
